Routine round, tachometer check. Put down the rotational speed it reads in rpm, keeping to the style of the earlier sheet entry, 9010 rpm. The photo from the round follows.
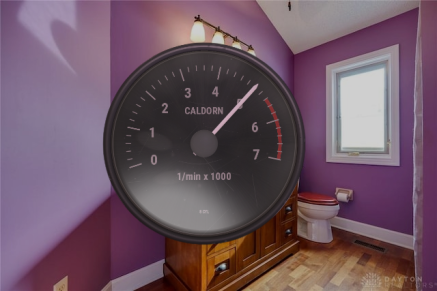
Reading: 5000 rpm
